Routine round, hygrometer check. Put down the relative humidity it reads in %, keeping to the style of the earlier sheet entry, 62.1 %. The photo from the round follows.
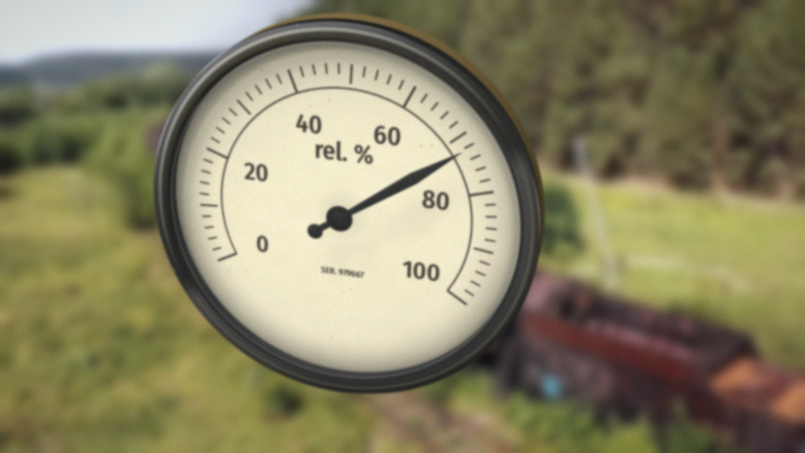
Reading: 72 %
